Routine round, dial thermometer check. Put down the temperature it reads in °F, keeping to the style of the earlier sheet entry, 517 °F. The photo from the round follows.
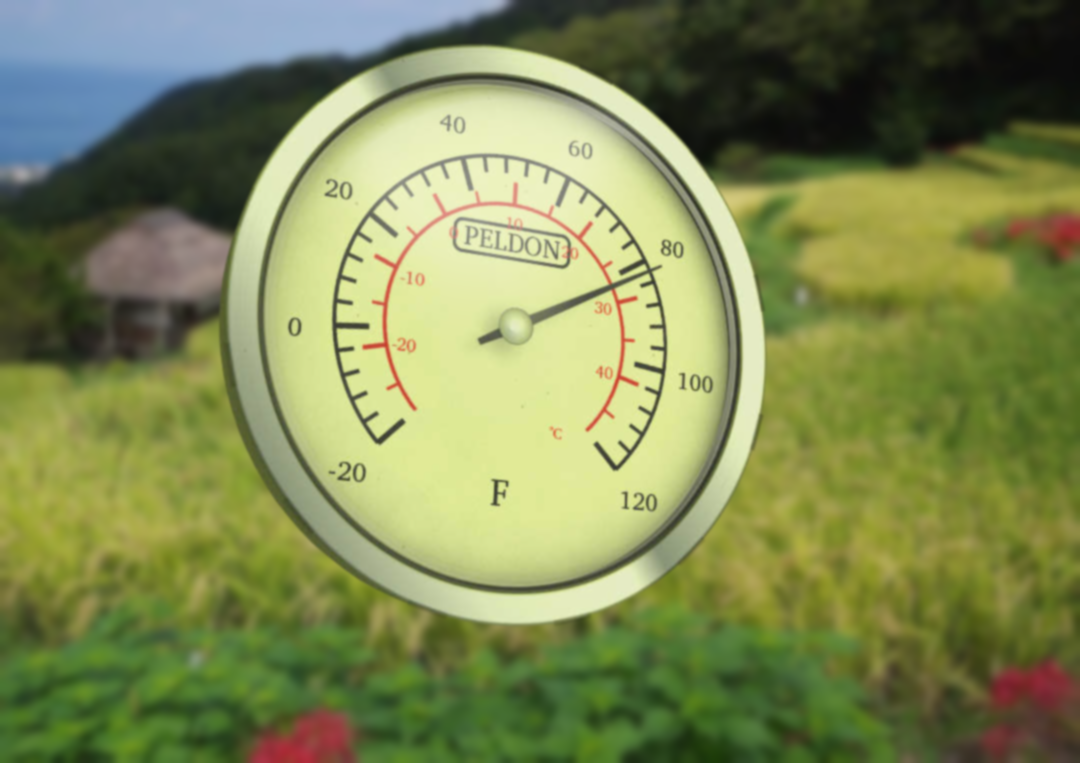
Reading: 82 °F
